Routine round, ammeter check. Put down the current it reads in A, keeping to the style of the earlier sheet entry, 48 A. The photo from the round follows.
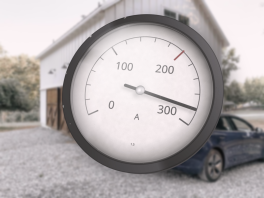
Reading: 280 A
